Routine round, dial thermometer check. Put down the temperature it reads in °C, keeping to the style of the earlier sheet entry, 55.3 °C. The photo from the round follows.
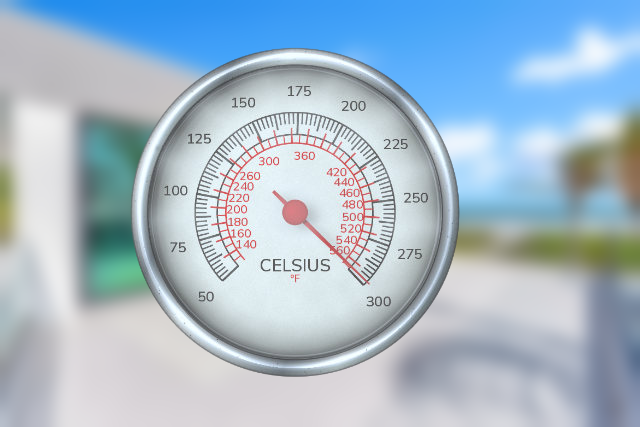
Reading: 297.5 °C
